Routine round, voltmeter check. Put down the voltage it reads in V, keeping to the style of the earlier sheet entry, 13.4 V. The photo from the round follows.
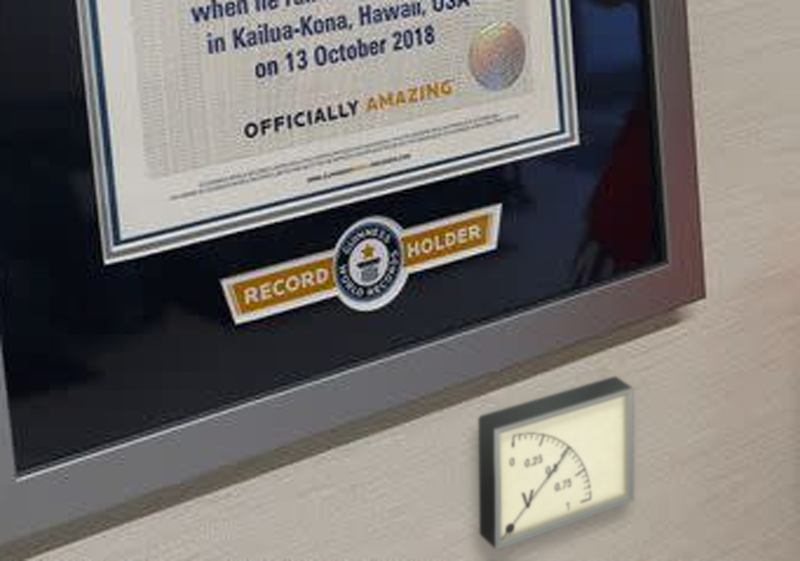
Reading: 0.5 V
